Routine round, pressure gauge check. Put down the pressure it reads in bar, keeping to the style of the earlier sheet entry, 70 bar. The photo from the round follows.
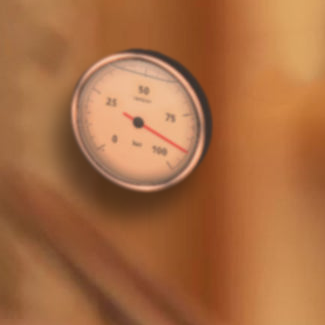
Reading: 90 bar
